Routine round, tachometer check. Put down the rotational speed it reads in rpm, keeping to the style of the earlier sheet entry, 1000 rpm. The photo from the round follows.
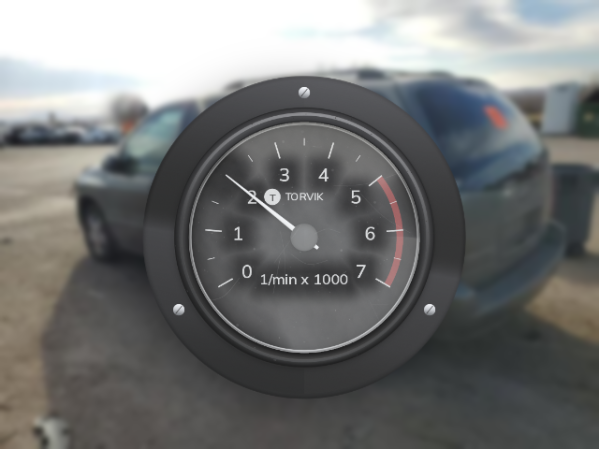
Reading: 2000 rpm
